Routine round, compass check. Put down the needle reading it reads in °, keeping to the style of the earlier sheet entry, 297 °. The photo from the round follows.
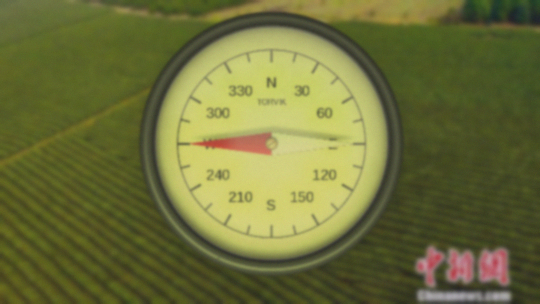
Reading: 270 °
